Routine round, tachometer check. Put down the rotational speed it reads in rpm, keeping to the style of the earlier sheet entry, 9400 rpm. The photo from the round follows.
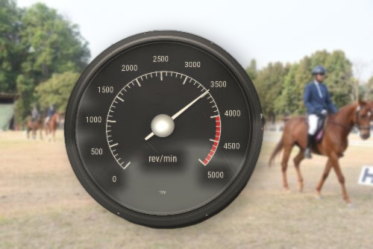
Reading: 3500 rpm
